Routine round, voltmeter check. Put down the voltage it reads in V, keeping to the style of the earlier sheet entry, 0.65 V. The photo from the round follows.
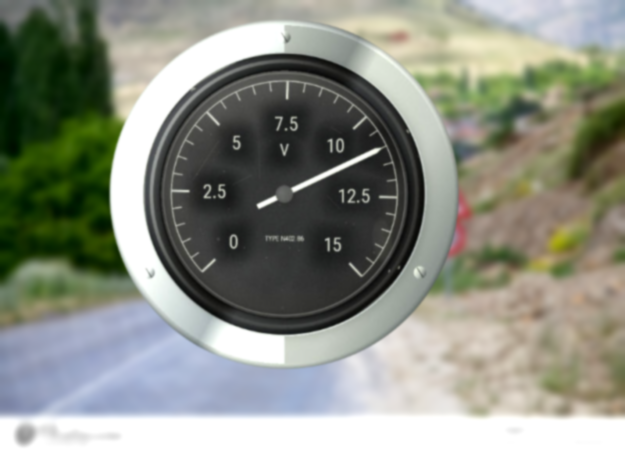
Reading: 11 V
